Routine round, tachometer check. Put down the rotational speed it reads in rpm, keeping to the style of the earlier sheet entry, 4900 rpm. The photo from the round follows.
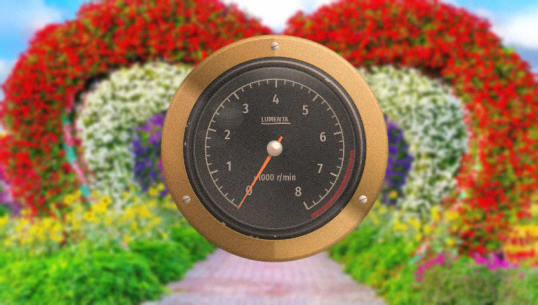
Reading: 0 rpm
